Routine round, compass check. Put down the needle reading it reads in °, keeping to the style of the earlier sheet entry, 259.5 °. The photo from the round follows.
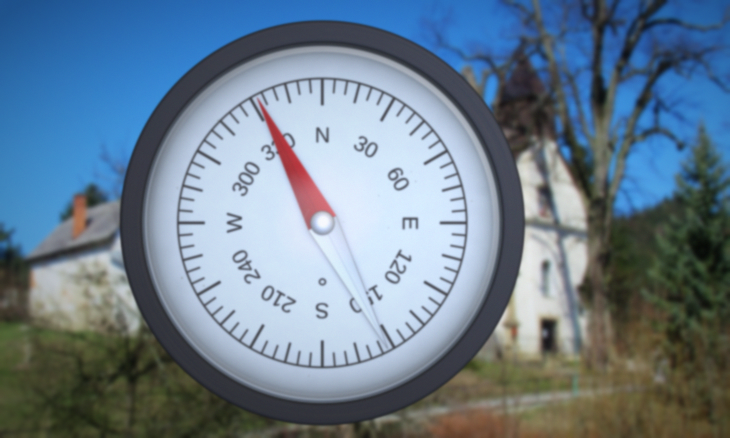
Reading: 332.5 °
